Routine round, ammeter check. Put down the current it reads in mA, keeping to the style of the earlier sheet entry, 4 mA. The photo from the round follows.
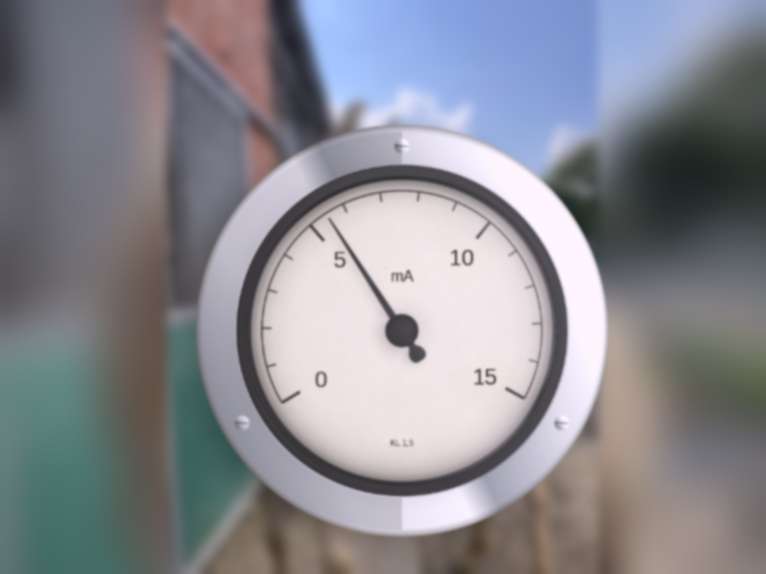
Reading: 5.5 mA
